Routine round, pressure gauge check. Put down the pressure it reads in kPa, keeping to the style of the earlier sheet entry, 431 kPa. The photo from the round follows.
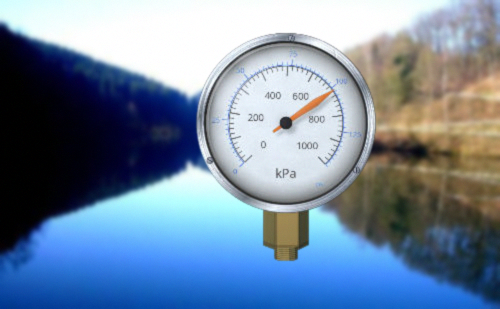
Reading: 700 kPa
